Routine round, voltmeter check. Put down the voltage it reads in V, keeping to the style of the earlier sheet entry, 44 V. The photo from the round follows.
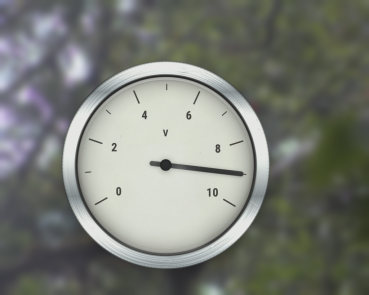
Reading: 9 V
